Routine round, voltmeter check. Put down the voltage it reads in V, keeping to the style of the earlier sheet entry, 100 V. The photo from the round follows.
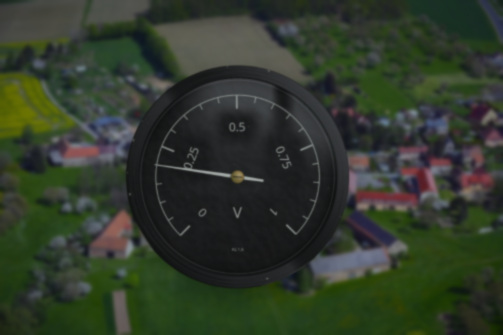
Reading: 0.2 V
